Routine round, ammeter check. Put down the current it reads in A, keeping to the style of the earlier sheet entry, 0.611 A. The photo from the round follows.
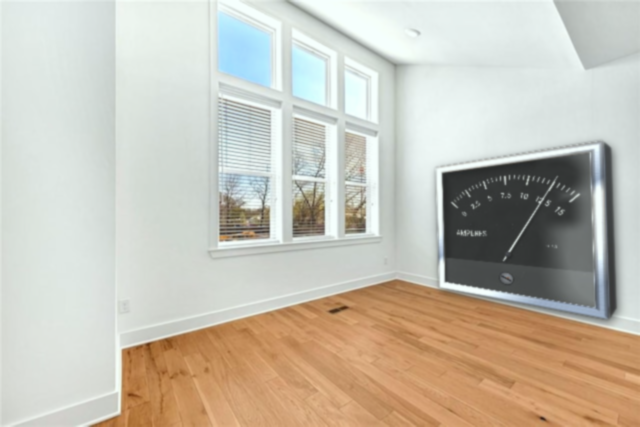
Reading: 12.5 A
